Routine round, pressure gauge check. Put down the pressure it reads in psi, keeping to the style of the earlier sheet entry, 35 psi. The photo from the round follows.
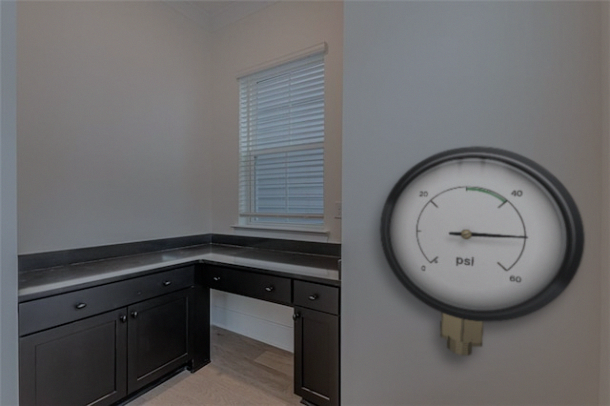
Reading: 50 psi
